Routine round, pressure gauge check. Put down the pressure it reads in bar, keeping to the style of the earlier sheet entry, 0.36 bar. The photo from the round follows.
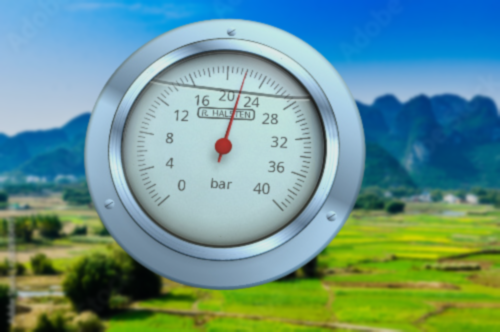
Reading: 22 bar
